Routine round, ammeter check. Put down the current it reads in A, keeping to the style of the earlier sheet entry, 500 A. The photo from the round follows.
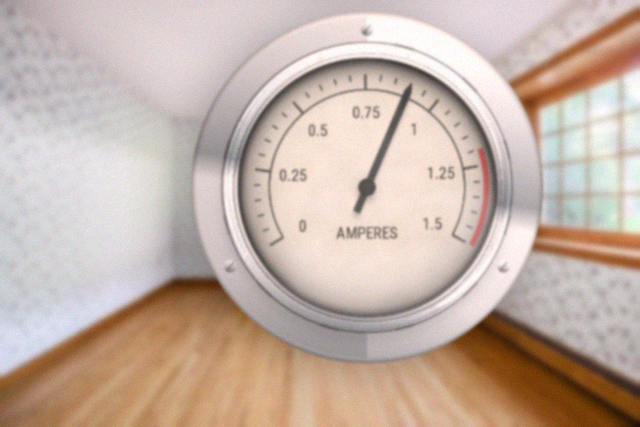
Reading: 0.9 A
